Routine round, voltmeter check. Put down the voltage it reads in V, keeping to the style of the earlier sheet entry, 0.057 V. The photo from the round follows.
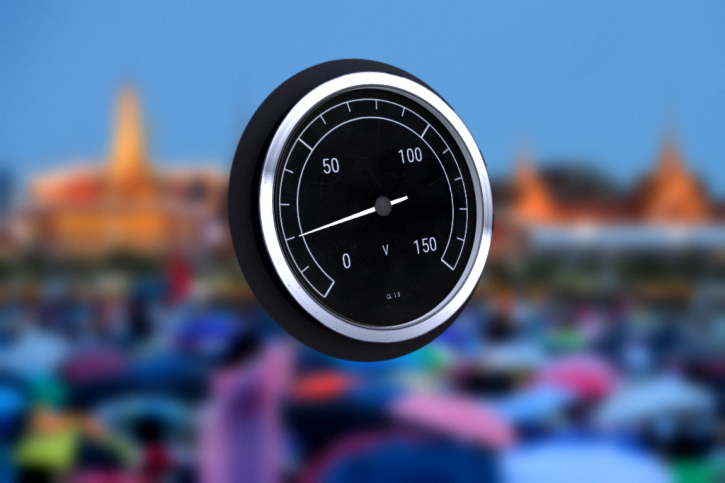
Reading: 20 V
